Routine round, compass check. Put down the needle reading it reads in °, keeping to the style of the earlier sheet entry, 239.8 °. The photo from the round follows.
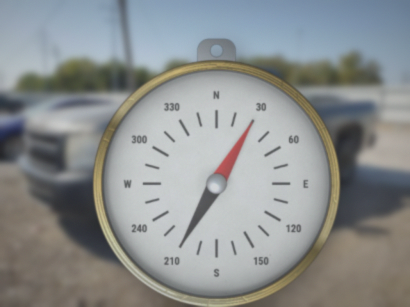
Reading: 30 °
